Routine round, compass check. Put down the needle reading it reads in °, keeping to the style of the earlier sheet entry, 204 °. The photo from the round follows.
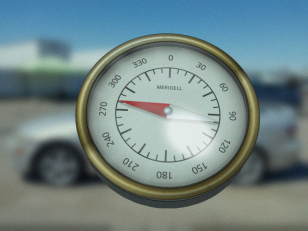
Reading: 280 °
